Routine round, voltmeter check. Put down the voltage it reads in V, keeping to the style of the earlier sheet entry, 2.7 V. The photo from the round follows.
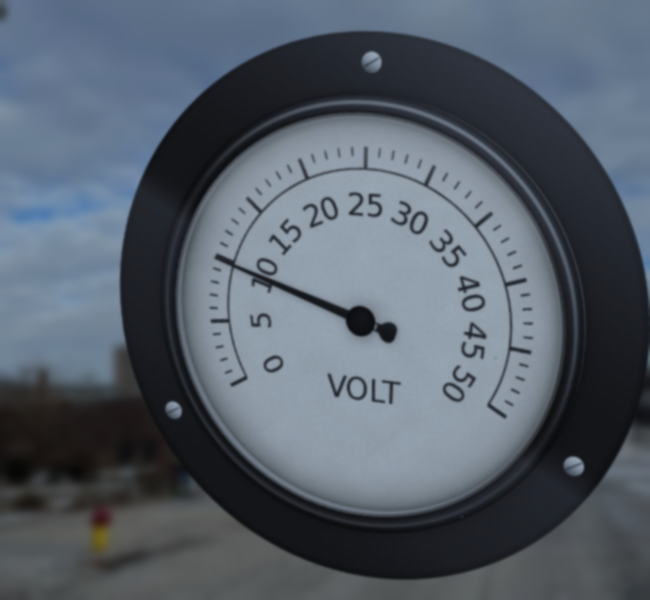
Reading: 10 V
